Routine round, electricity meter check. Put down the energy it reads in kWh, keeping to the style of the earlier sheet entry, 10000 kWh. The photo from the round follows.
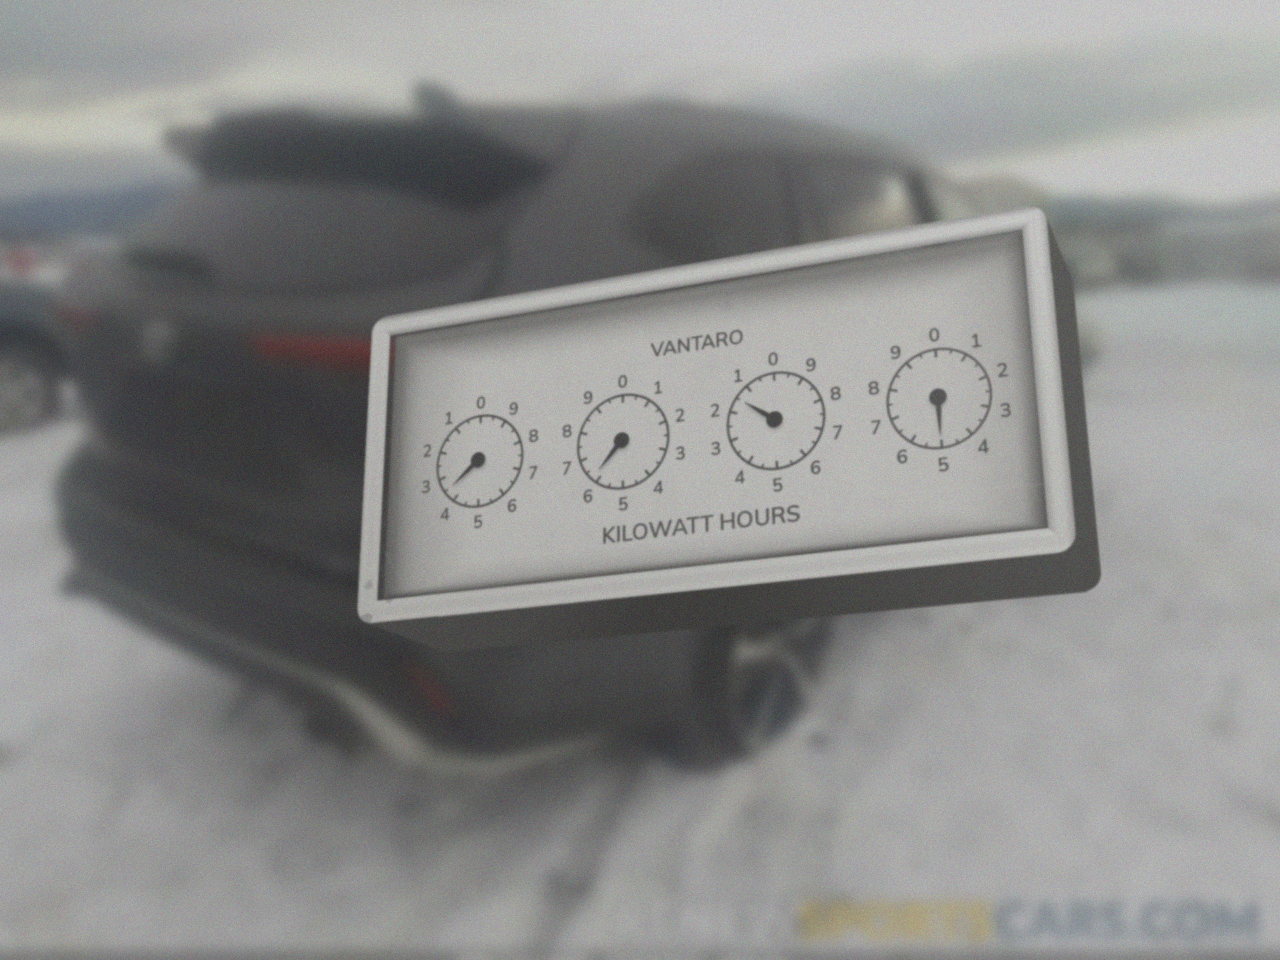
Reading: 3615 kWh
